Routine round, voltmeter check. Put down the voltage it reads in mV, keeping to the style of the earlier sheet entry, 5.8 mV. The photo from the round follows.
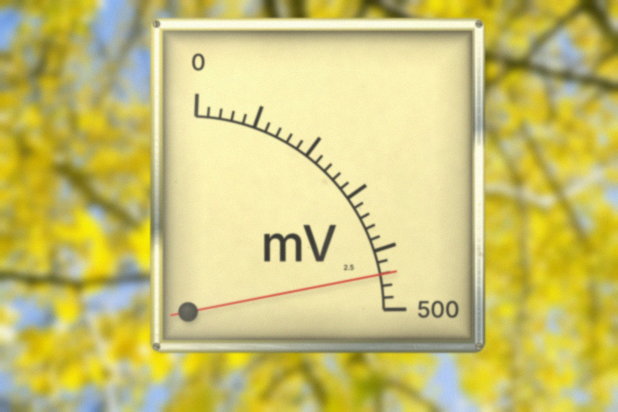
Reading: 440 mV
